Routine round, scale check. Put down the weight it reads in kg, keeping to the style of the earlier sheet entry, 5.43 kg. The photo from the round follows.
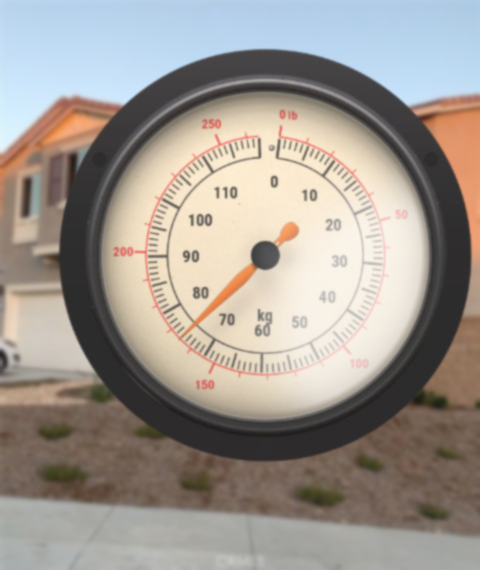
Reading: 75 kg
